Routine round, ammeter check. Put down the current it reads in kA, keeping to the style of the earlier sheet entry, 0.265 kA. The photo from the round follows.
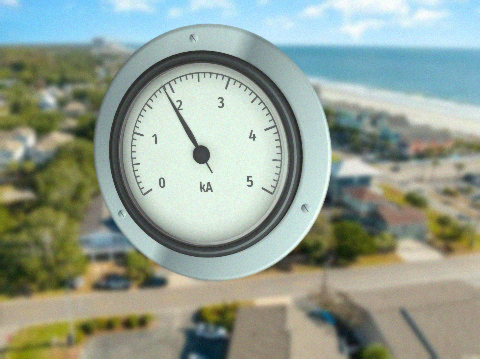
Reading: 1.9 kA
